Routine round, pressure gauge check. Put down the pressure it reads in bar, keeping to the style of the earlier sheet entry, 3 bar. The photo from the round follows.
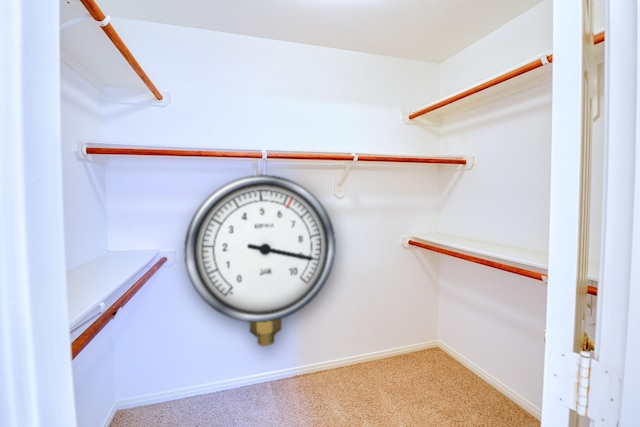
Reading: 9 bar
